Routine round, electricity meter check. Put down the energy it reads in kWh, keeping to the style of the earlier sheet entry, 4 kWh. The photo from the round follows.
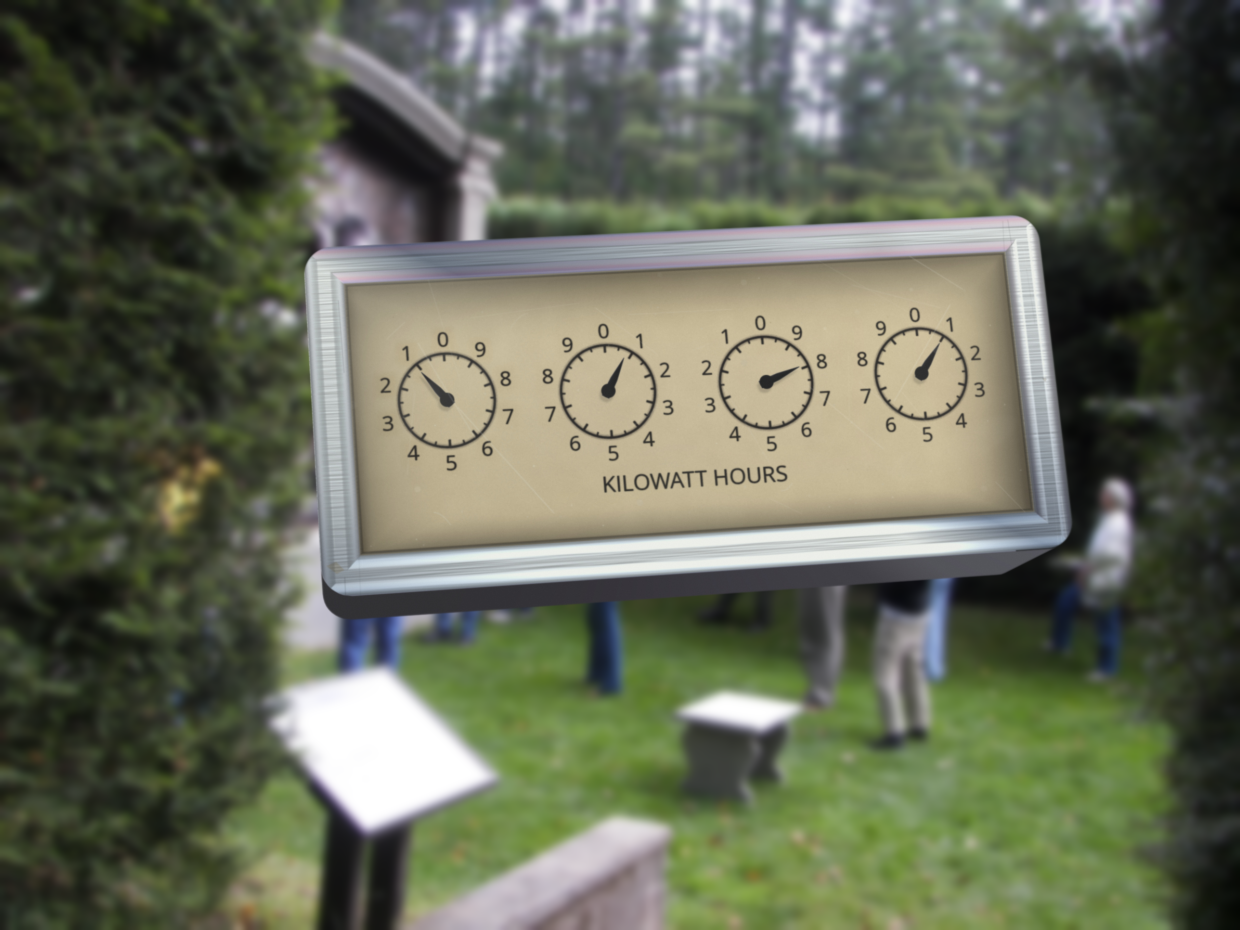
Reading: 1081 kWh
